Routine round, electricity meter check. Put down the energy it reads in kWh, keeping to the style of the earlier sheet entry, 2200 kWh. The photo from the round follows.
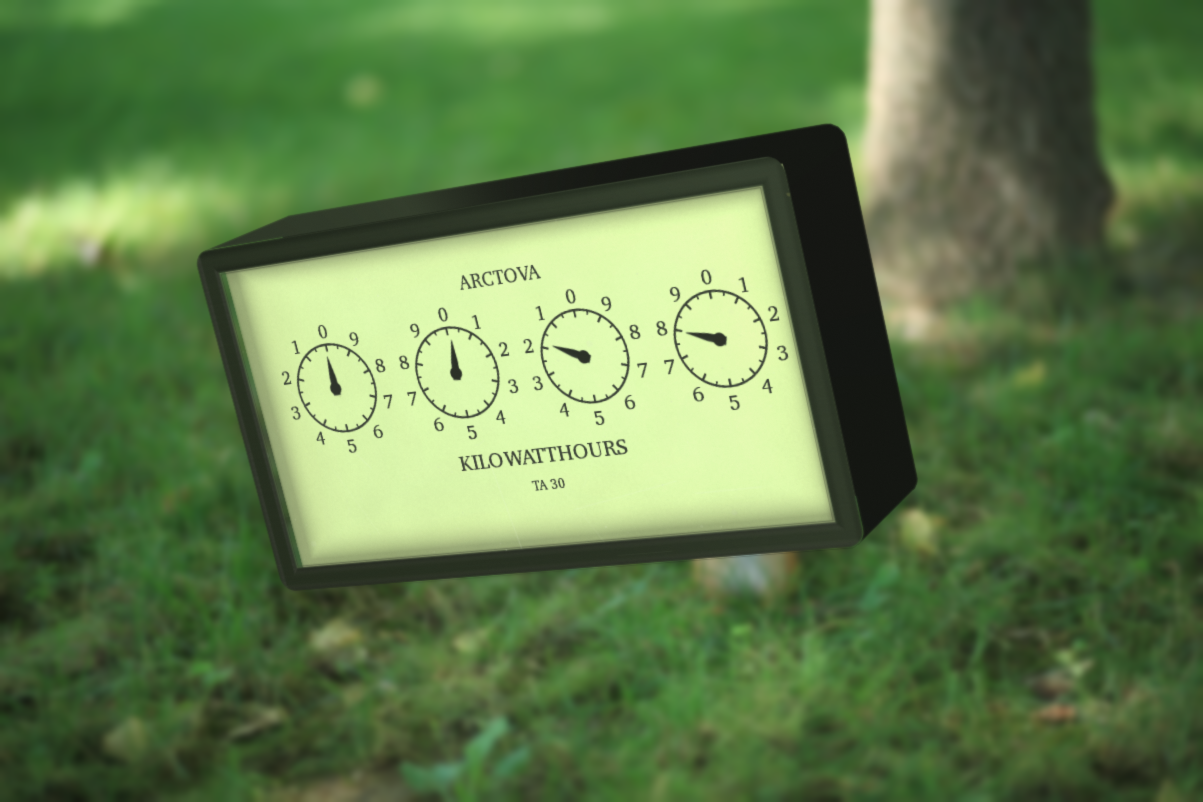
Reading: 18 kWh
